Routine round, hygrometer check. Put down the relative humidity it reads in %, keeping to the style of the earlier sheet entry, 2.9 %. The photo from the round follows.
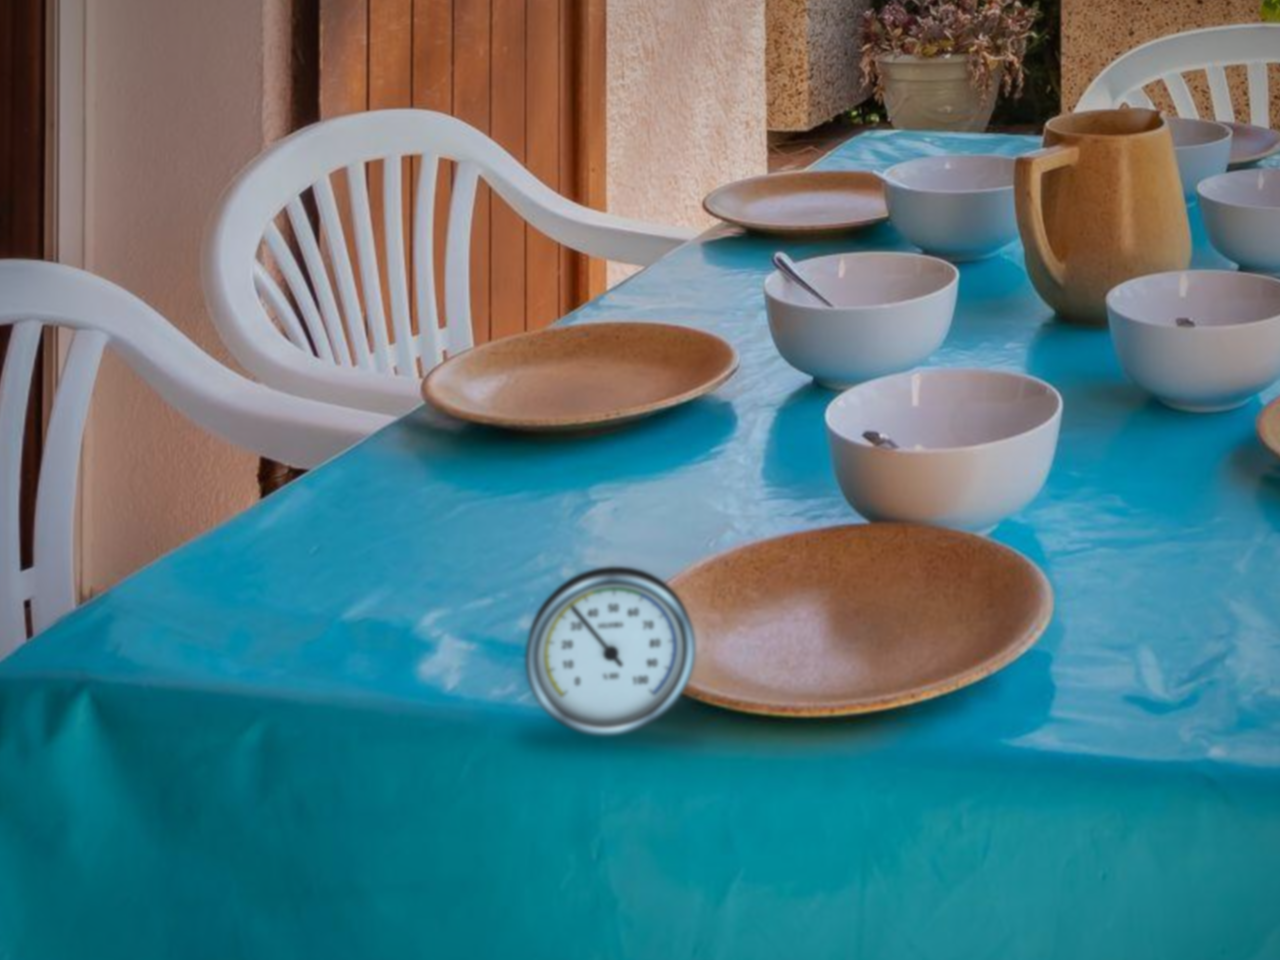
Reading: 35 %
